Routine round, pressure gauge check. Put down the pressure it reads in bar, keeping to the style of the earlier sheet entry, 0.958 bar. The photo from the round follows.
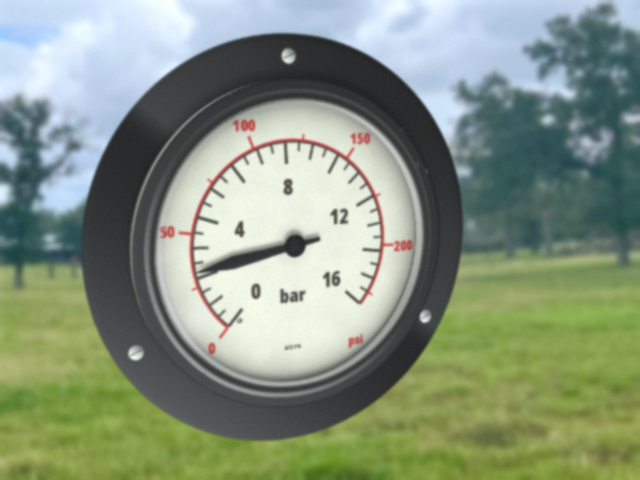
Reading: 2.25 bar
